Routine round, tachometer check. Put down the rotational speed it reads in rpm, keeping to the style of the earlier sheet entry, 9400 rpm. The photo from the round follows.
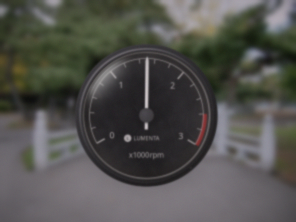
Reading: 1500 rpm
